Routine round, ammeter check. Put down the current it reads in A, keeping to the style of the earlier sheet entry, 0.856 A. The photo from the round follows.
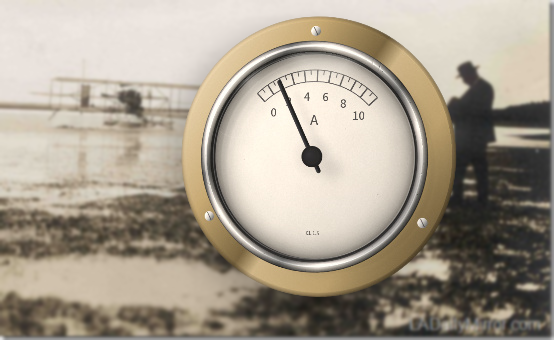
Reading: 2 A
